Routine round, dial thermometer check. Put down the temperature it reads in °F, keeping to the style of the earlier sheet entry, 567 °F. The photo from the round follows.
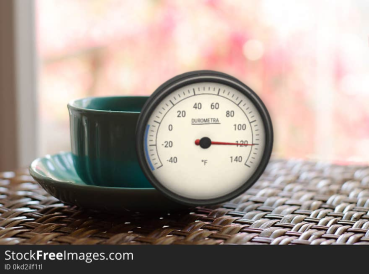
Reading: 120 °F
